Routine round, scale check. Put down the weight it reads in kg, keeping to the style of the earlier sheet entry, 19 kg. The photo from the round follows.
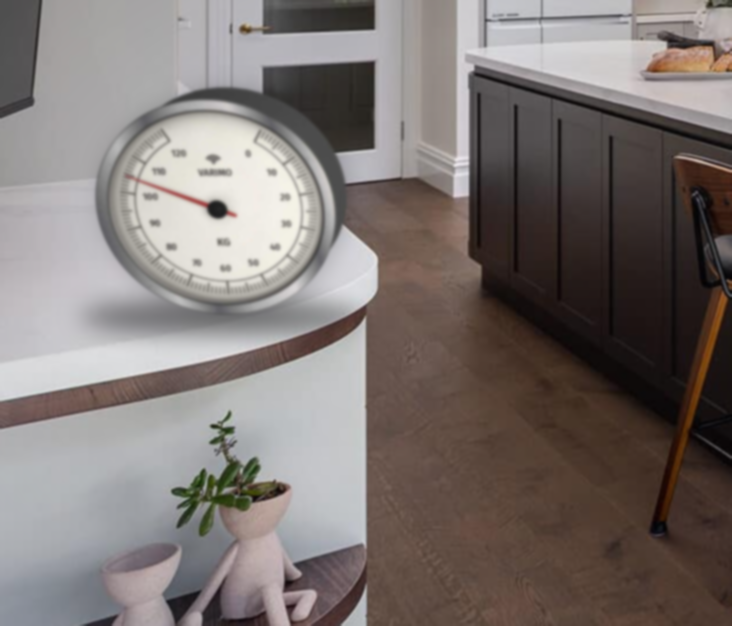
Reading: 105 kg
